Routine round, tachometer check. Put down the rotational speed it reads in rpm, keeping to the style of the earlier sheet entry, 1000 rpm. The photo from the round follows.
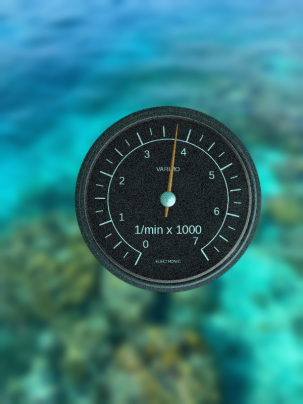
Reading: 3750 rpm
